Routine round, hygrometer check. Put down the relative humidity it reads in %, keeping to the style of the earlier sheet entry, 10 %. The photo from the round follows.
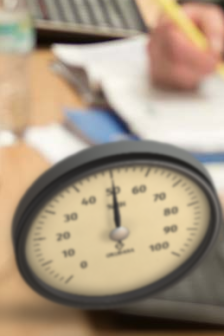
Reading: 50 %
